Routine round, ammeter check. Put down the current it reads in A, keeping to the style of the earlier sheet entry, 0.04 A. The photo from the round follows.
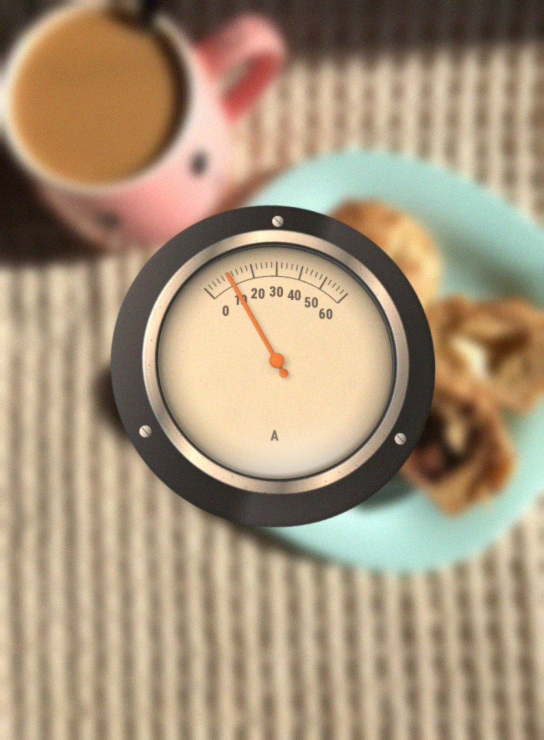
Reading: 10 A
